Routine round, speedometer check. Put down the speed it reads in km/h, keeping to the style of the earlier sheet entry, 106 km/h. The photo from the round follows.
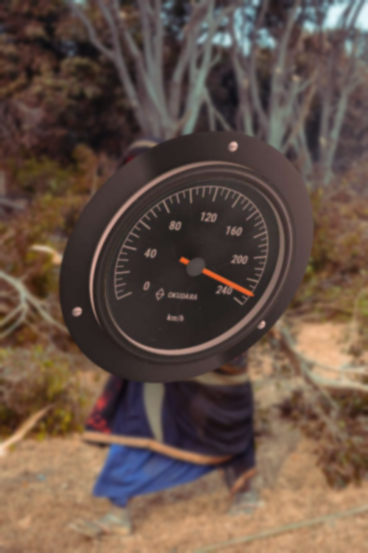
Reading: 230 km/h
